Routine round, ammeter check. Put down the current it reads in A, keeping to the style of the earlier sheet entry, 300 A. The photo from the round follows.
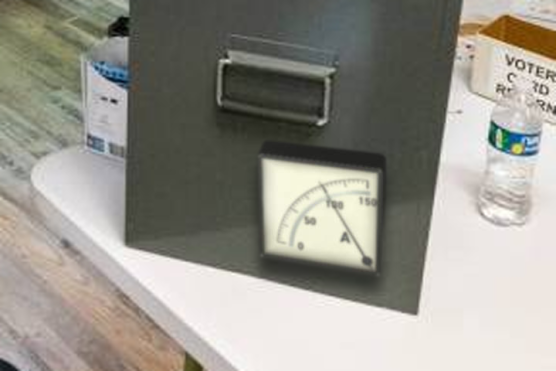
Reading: 100 A
